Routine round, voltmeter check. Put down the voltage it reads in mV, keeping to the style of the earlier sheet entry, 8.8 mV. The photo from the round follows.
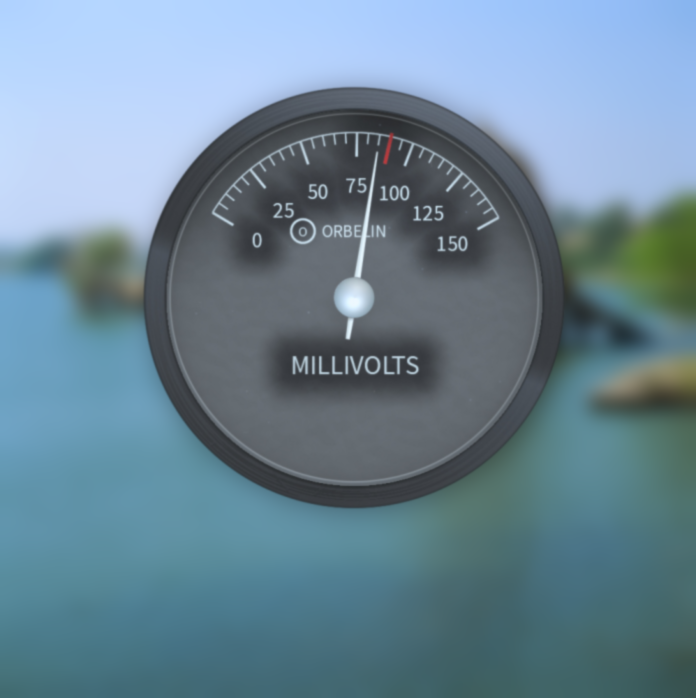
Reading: 85 mV
